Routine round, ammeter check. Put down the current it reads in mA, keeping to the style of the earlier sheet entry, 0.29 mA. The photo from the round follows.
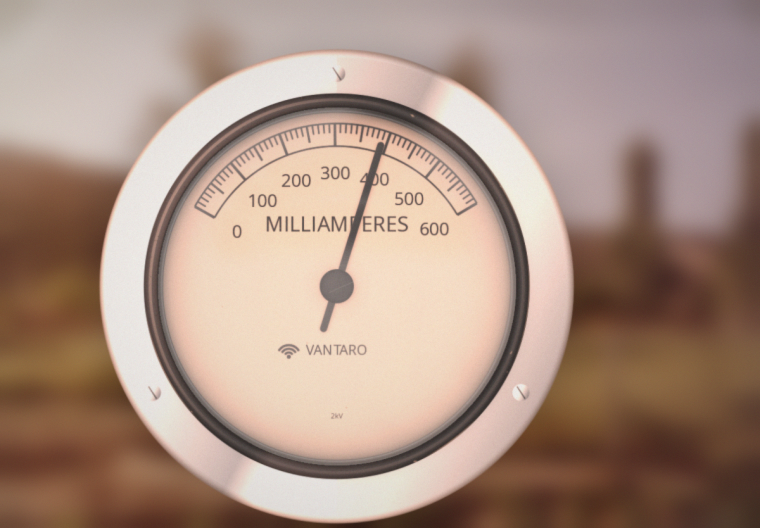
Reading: 390 mA
